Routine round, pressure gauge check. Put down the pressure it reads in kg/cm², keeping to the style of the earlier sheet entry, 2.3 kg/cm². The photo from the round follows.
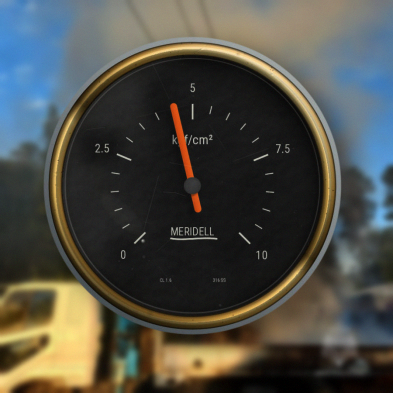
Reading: 4.5 kg/cm²
